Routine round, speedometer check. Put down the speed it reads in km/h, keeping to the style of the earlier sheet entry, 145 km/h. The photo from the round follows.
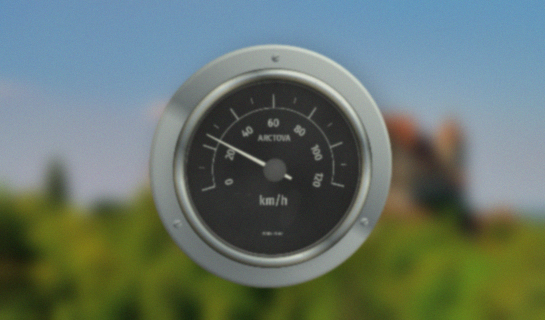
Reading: 25 km/h
